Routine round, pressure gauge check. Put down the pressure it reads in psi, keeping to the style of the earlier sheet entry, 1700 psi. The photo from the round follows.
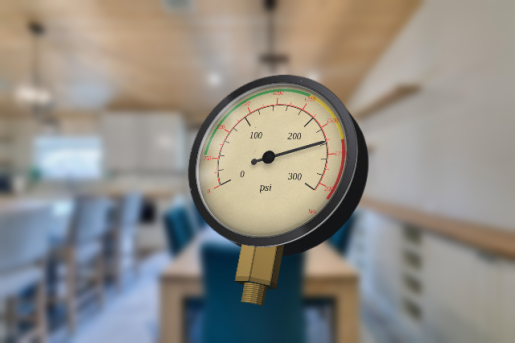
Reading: 240 psi
